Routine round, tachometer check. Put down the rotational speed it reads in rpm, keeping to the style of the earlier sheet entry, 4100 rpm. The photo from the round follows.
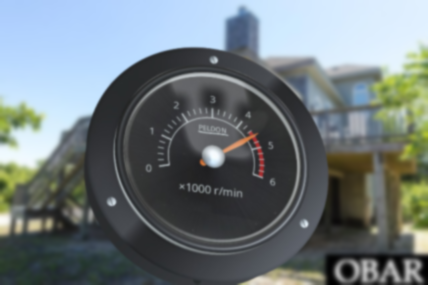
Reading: 4600 rpm
